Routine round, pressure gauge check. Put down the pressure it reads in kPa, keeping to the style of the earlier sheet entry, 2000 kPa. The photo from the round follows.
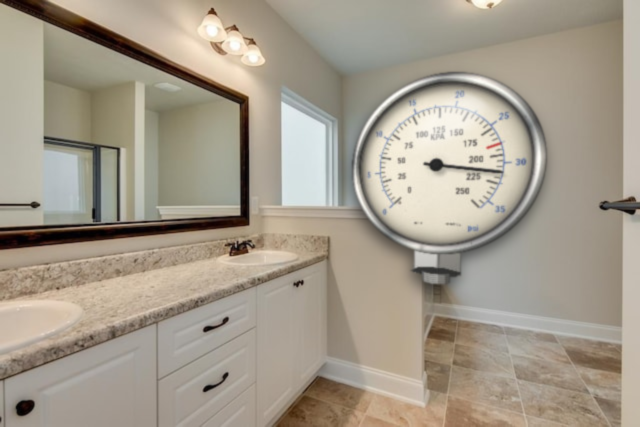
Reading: 215 kPa
